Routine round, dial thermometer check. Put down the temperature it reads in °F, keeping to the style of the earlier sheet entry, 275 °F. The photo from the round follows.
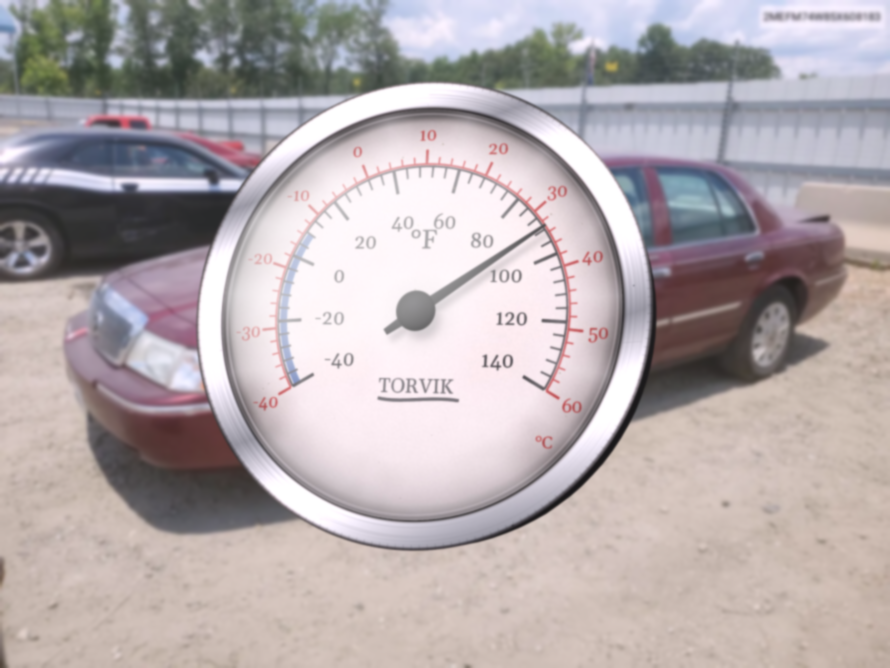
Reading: 92 °F
